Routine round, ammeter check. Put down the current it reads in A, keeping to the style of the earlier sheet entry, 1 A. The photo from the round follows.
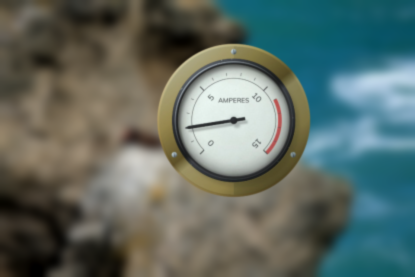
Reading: 2 A
